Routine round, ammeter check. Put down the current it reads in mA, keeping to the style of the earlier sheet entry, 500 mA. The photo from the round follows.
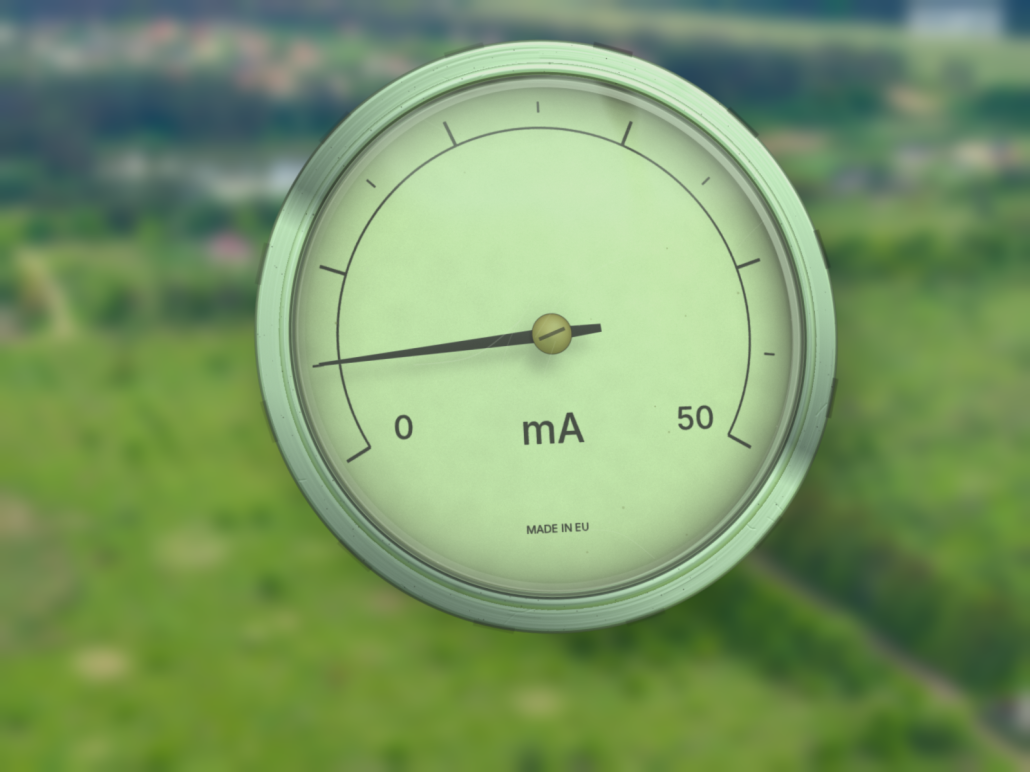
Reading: 5 mA
